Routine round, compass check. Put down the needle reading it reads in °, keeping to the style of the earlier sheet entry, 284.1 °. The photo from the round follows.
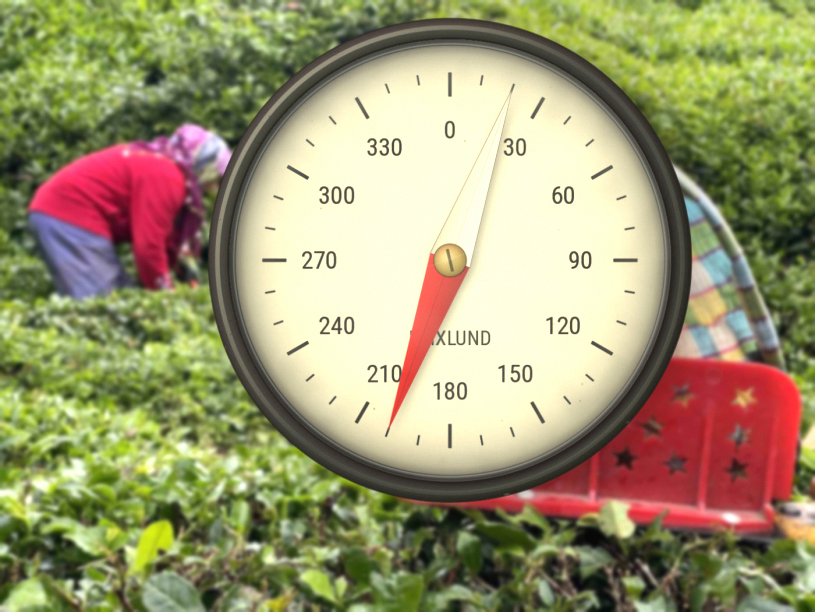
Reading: 200 °
